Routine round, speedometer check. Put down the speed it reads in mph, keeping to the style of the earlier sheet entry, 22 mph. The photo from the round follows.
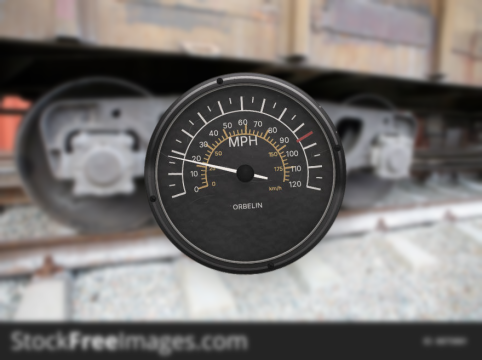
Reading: 17.5 mph
